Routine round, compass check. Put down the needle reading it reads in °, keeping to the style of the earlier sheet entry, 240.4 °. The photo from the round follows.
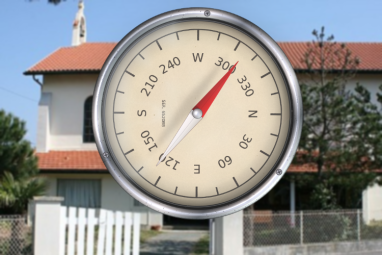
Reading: 307.5 °
